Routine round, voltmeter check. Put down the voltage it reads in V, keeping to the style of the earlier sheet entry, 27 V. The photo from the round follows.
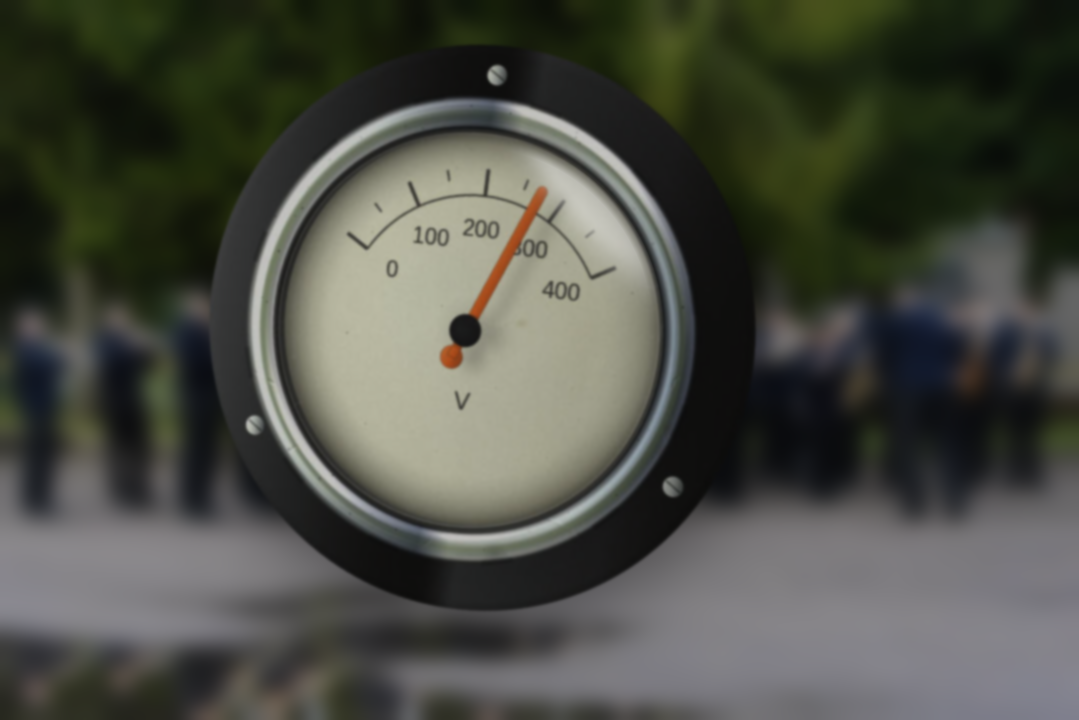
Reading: 275 V
